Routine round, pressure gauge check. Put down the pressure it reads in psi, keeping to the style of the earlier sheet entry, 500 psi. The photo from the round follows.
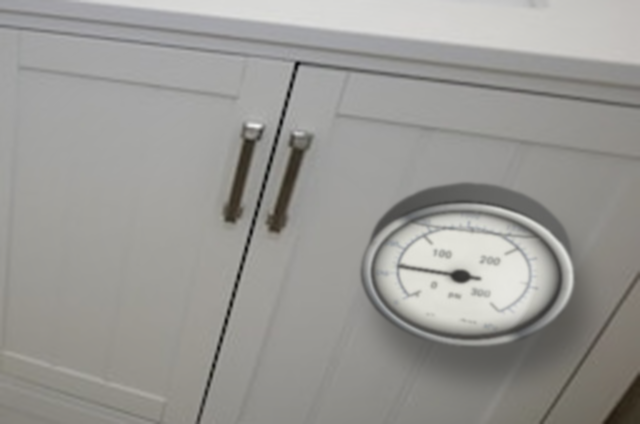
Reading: 50 psi
